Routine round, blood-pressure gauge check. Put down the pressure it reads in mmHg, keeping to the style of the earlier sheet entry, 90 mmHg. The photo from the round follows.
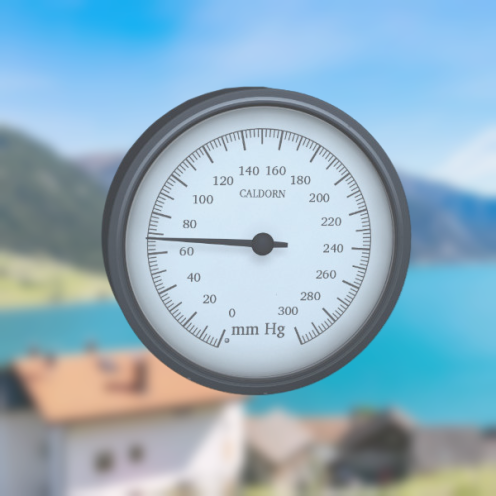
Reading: 68 mmHg
